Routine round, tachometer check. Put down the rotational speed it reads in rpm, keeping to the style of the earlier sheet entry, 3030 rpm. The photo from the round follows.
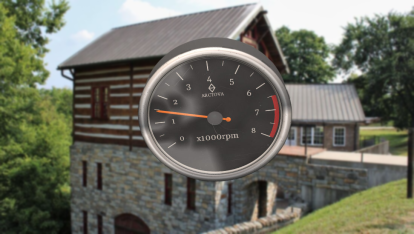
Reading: 1500 rpm
